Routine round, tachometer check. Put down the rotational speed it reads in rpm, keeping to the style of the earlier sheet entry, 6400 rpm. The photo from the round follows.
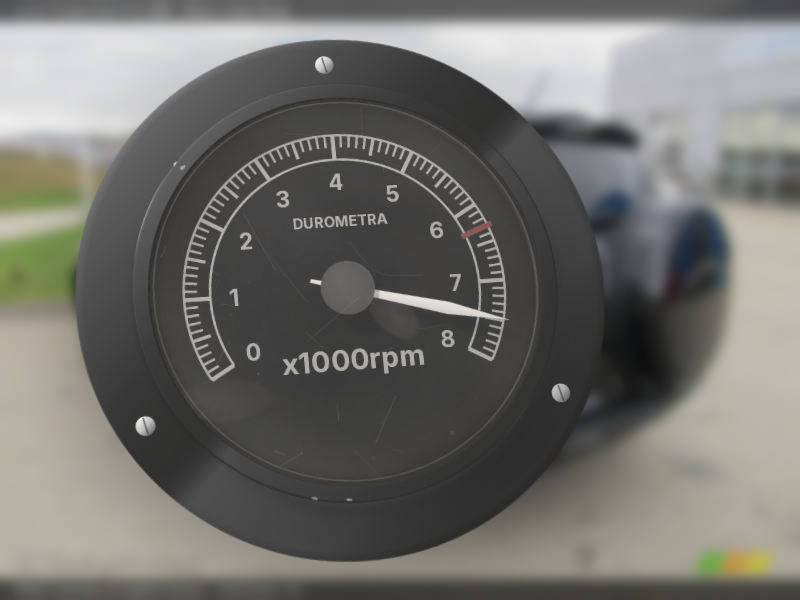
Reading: 7500 rpm
